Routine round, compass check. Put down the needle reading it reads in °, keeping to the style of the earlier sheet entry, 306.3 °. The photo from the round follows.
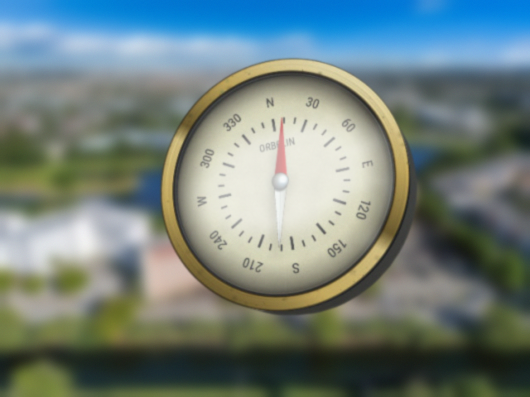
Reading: 10 °
